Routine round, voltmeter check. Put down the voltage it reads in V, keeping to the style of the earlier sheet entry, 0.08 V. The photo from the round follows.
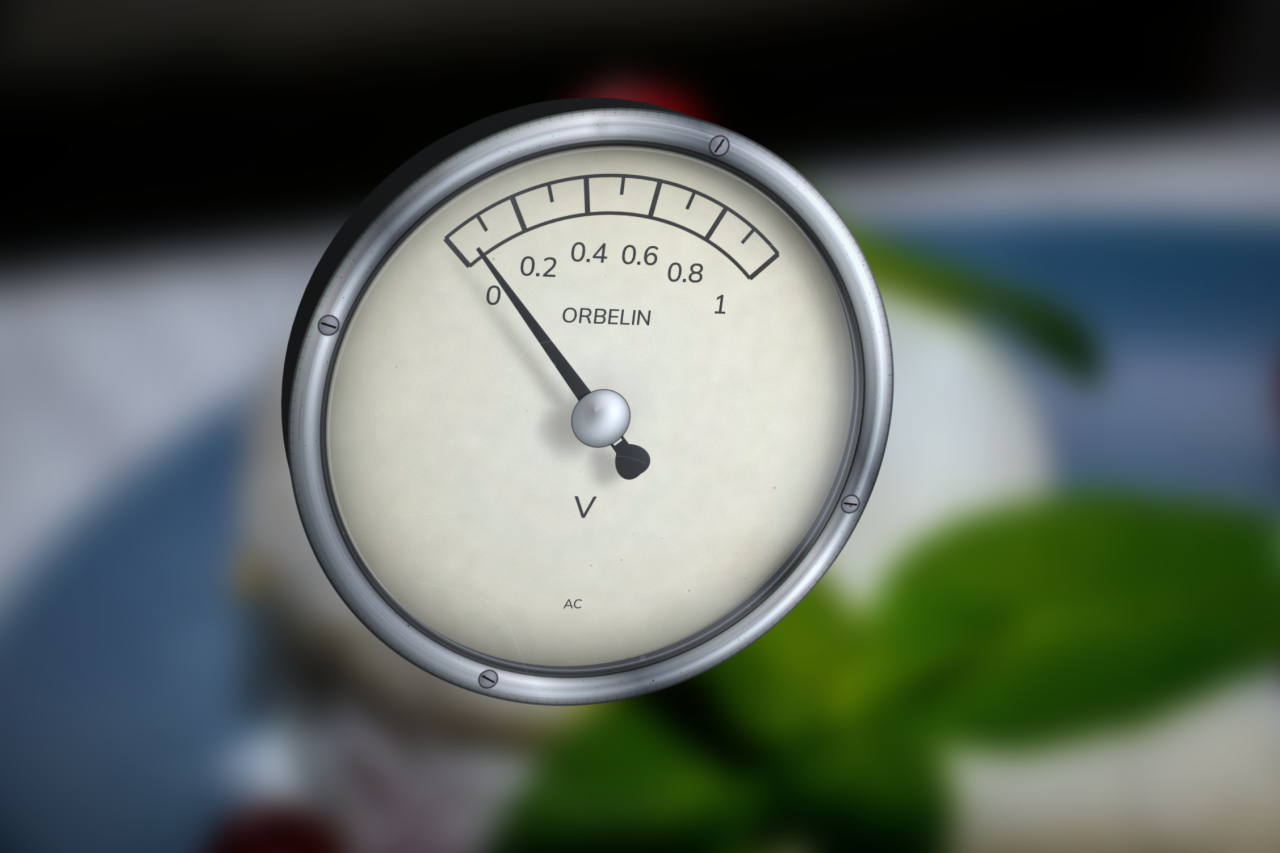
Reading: 0.05 V
